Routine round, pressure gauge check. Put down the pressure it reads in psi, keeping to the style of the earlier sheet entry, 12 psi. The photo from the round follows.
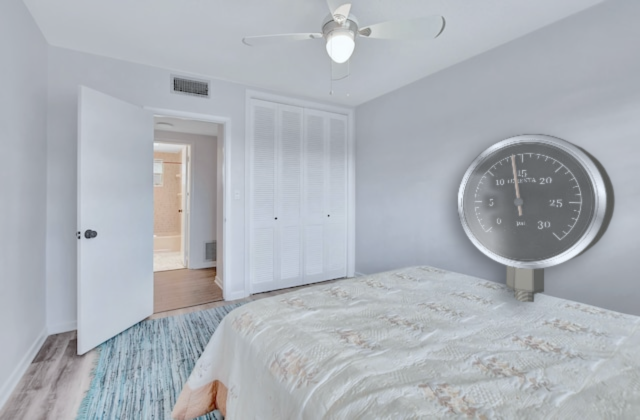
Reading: 14 psi
